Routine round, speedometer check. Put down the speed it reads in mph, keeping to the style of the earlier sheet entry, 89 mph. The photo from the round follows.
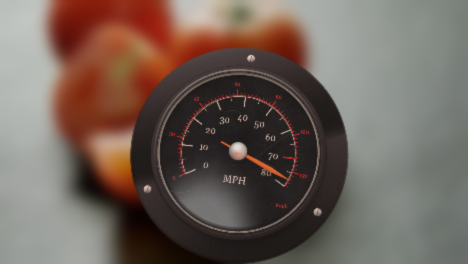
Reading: 77.5 mph
